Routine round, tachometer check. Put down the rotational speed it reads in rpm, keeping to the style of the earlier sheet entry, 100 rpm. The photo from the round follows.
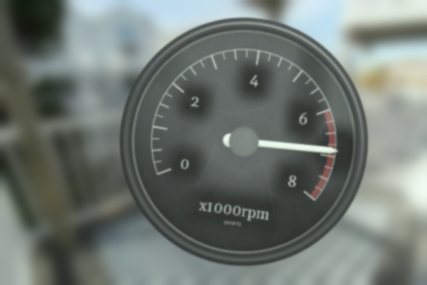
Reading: 6875 rpm
